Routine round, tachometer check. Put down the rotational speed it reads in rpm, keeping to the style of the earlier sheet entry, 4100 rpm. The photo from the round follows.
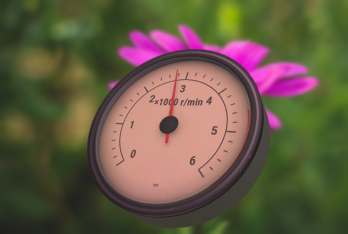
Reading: 2800 rpm
